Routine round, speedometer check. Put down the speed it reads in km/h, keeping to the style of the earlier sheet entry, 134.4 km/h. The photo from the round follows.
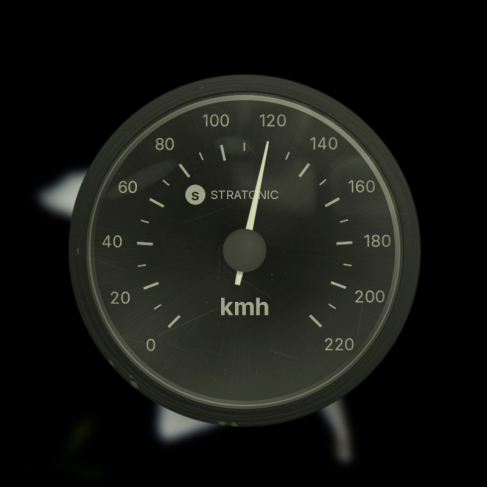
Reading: 120 km/h
